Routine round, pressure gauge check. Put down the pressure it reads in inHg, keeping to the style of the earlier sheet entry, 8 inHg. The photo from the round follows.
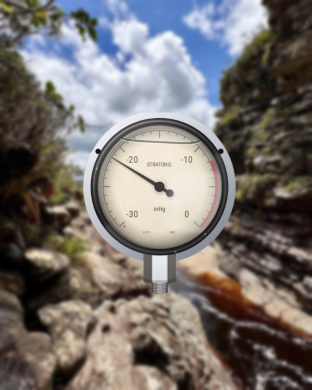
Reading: -21.5 inHg
